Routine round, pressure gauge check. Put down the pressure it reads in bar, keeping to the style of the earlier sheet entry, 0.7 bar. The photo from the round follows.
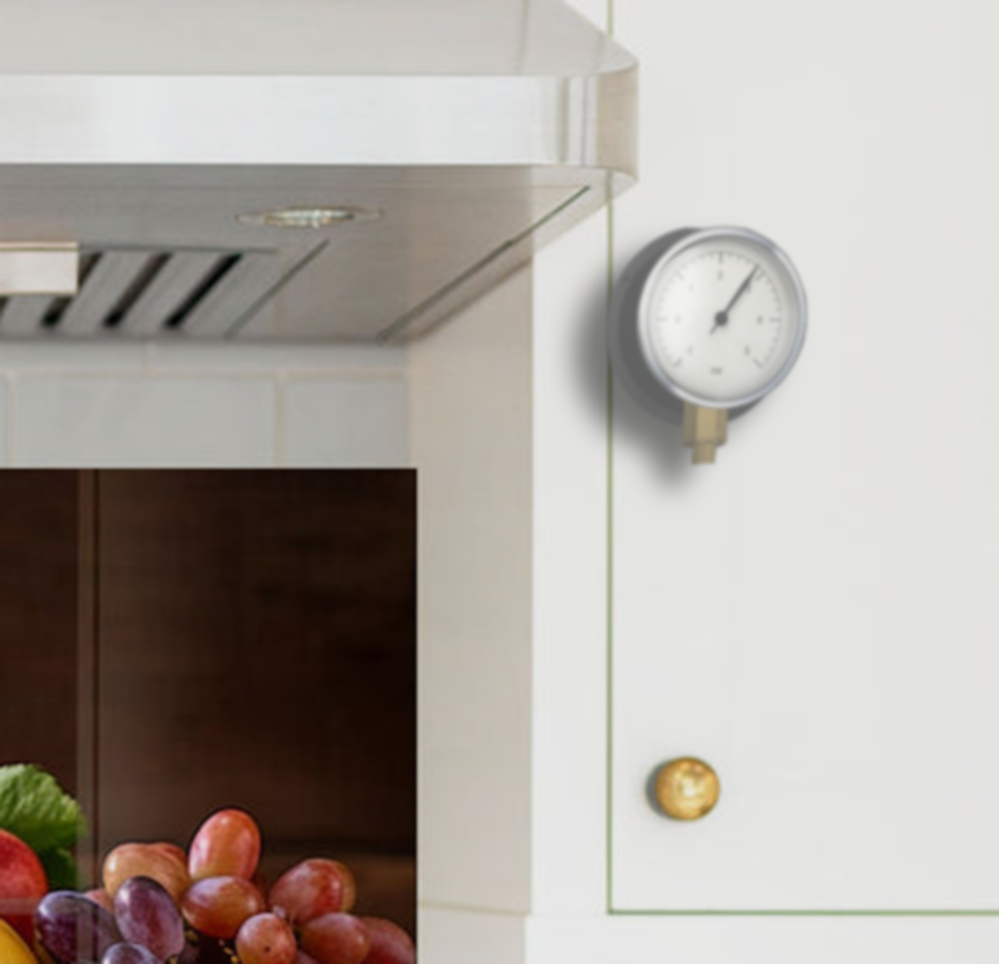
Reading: 2.8 bar
